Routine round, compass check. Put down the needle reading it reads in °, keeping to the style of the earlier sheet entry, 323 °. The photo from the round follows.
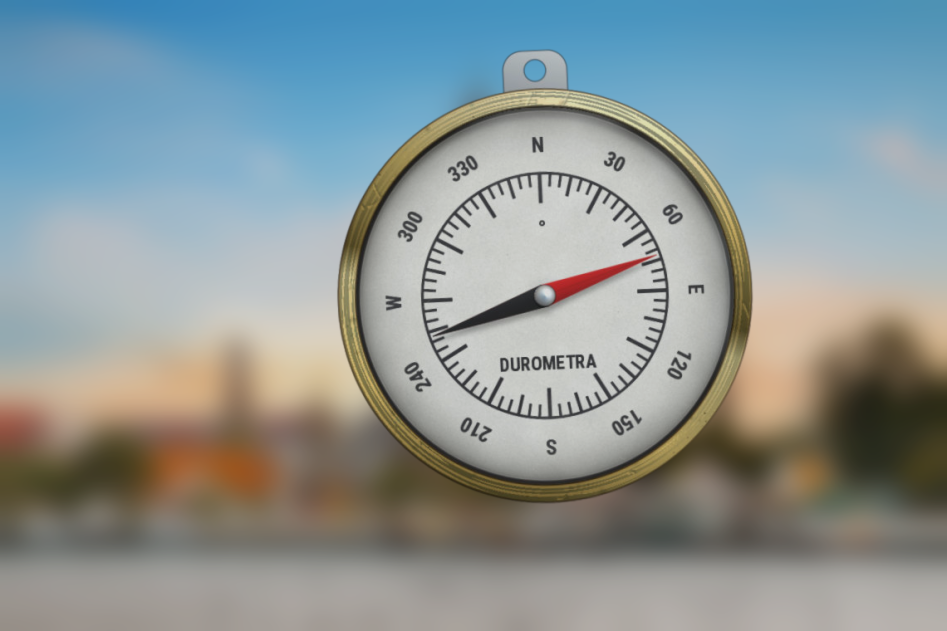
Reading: 72.5 °
